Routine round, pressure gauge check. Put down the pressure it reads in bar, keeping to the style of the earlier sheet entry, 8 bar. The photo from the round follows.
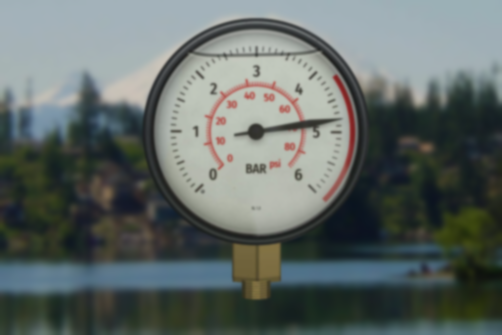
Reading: 4.8 bar
